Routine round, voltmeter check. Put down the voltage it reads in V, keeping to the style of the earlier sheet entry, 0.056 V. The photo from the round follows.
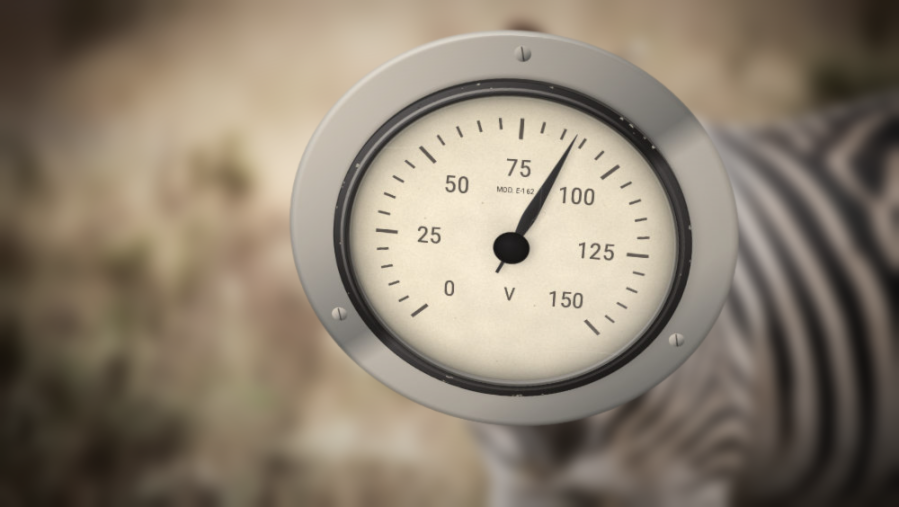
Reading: 87.5 V
